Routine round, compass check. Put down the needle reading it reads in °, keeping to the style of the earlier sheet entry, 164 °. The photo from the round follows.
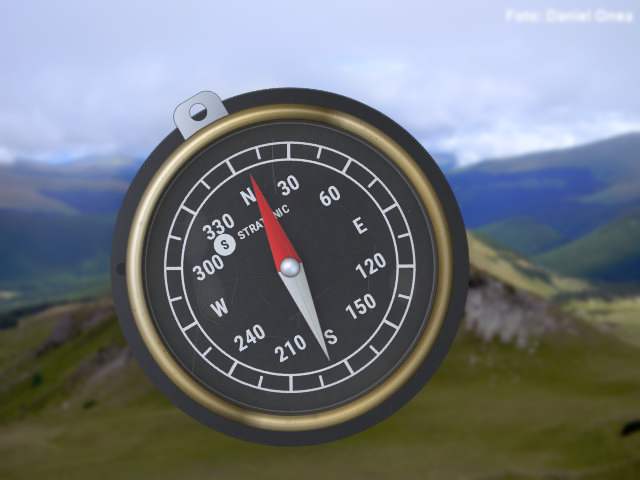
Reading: 7.5 °
